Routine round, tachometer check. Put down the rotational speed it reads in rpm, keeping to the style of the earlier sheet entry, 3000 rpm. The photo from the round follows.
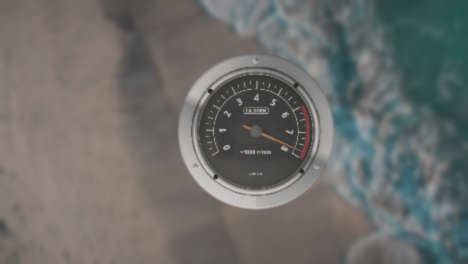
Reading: 7750 rpm
